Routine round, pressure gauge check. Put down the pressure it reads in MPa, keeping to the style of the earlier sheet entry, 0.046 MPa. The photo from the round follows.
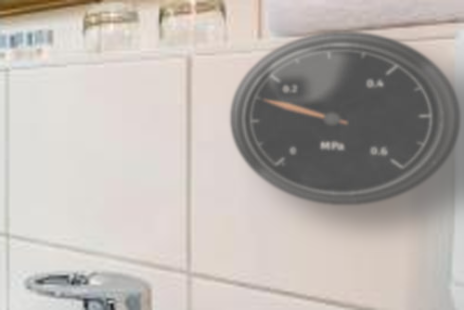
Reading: 0.15 MPa
